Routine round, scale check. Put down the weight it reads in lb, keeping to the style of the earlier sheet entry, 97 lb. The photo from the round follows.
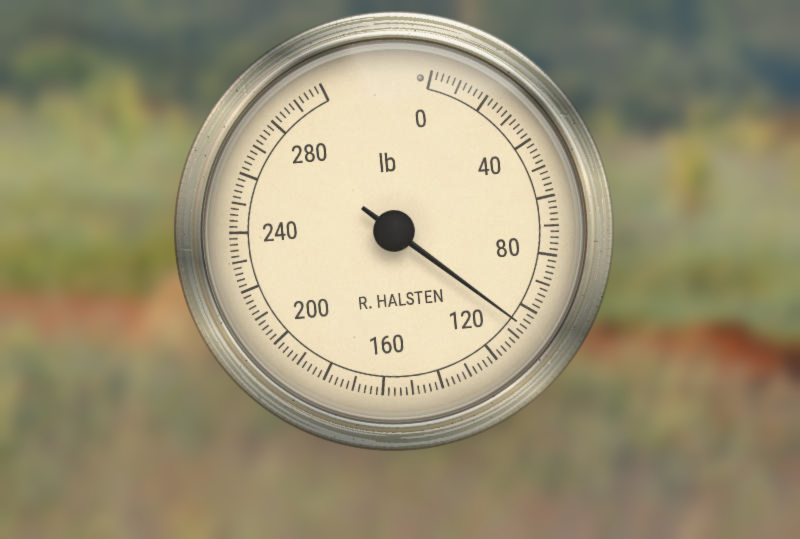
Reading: 106 lb
